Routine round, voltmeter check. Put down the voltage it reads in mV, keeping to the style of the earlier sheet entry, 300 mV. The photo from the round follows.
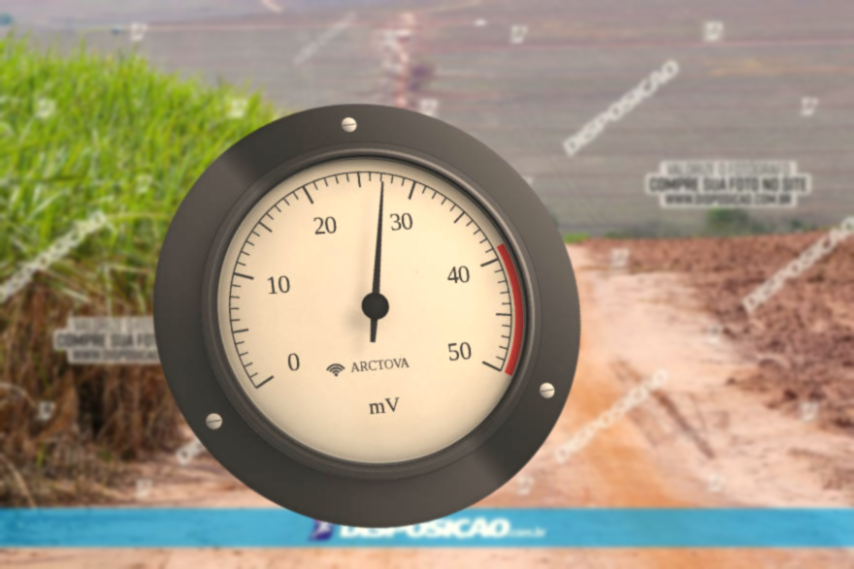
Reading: 27 mV
